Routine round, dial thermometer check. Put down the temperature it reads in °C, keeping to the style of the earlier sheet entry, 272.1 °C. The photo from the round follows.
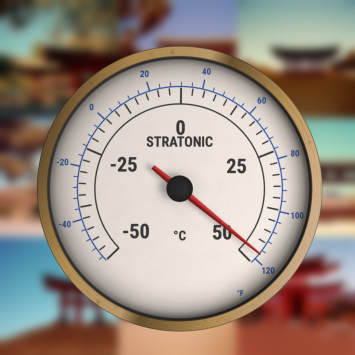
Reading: 47.5 °C
